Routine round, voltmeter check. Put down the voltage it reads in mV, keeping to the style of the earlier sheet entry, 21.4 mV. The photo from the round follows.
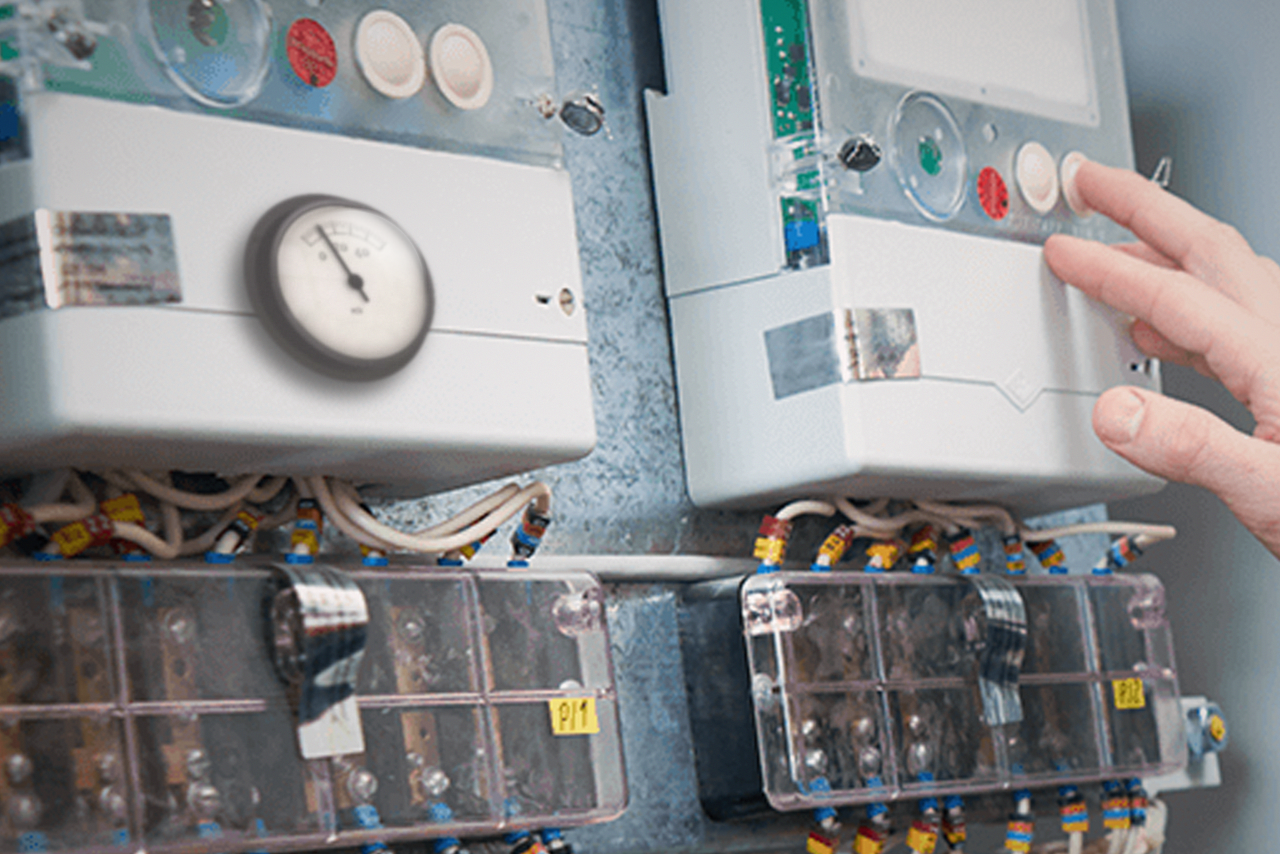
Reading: 10 mV
